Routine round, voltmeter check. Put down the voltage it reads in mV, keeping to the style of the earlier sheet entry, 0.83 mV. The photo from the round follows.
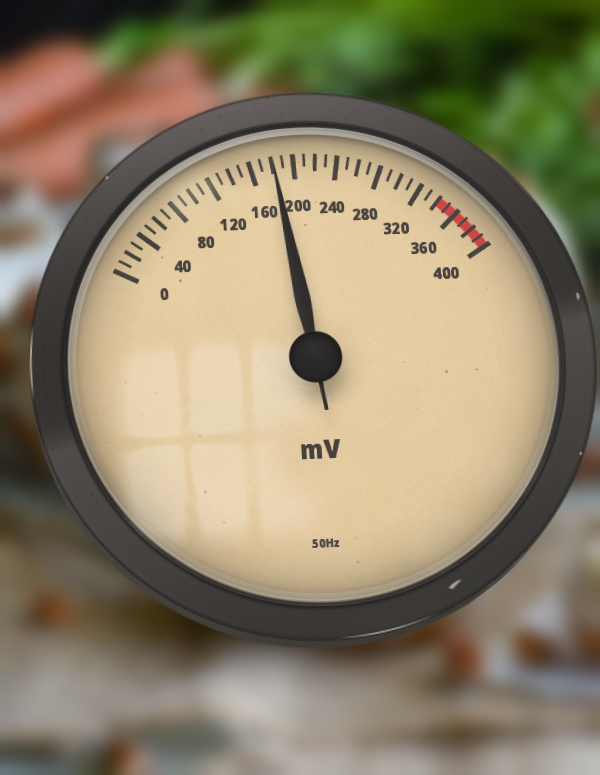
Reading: 180 mV
